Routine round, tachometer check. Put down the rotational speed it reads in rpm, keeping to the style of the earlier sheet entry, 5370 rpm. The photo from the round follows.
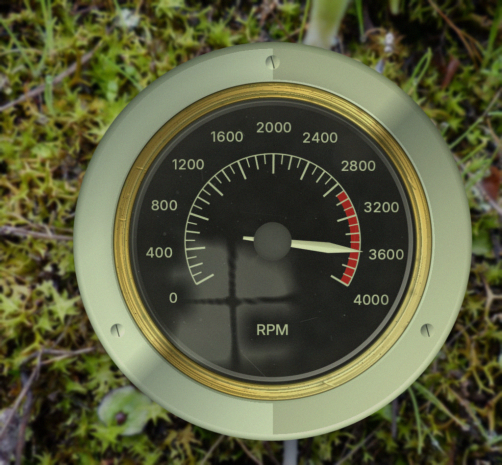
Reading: 3600 rpm
